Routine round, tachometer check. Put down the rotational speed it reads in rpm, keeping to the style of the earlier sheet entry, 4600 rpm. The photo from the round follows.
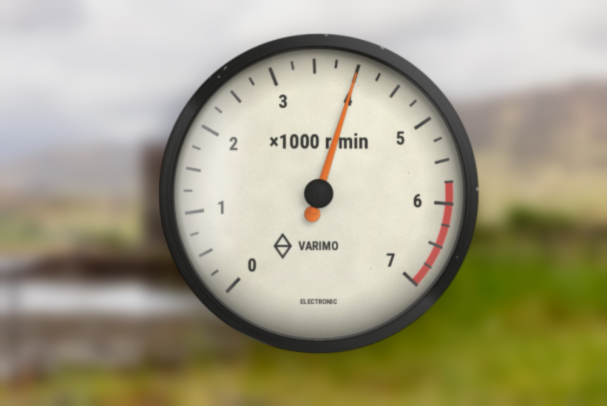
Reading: 4000 rpm
